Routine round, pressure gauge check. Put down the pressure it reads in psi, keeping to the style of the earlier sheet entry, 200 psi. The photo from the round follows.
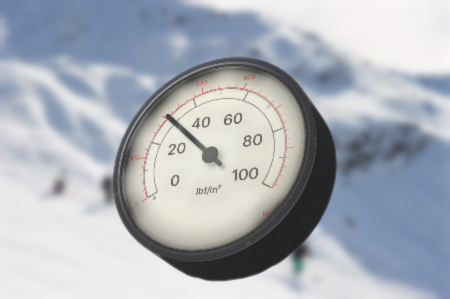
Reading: 30 psi
